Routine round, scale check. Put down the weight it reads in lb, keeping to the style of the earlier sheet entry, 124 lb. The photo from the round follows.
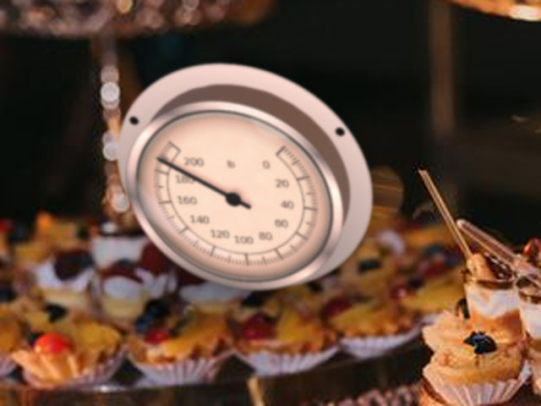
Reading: 190 lb
